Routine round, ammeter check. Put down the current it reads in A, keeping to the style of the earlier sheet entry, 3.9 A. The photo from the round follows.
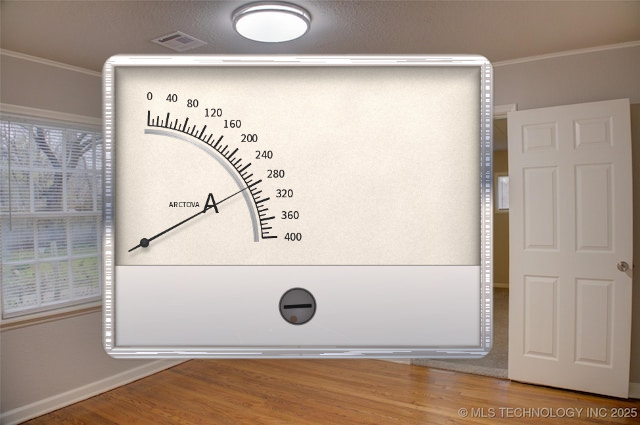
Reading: 280 A
